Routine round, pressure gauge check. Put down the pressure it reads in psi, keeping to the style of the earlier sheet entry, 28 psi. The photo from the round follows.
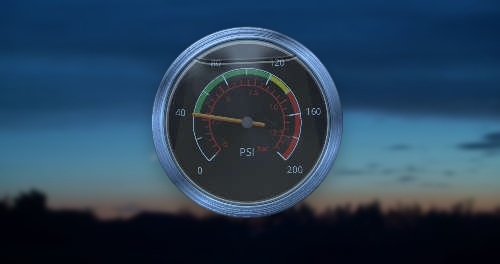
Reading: 40 psi
